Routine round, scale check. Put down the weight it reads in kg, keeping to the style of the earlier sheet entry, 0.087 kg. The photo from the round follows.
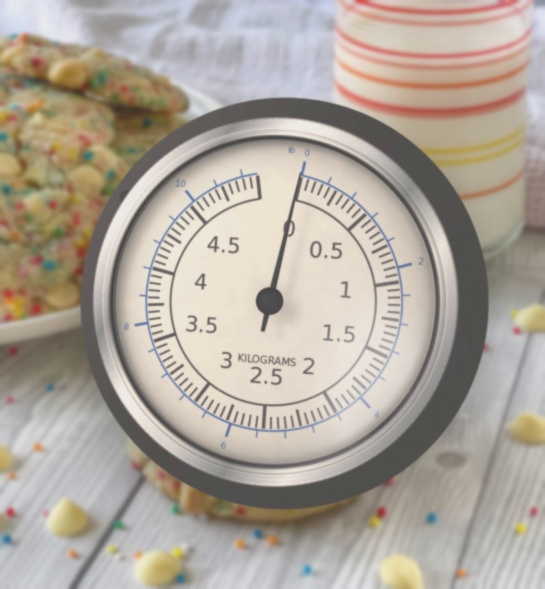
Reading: 0 kg
